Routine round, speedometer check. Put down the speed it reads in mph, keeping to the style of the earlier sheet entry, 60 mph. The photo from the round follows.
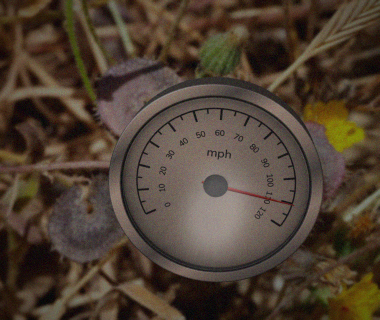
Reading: 110 mph
